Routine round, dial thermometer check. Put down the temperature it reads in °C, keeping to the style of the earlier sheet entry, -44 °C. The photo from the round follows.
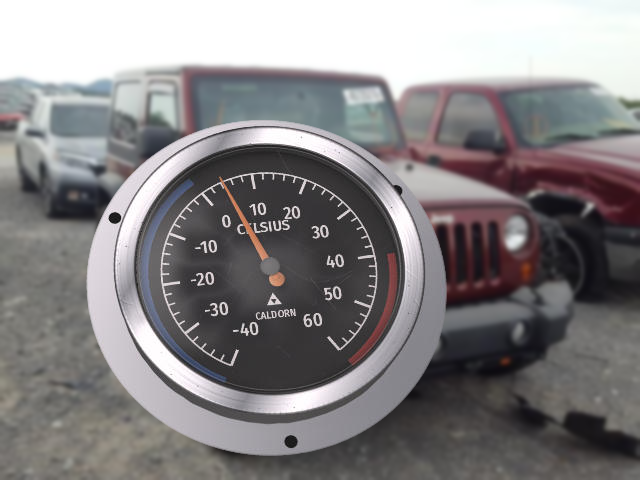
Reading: 4 °C
